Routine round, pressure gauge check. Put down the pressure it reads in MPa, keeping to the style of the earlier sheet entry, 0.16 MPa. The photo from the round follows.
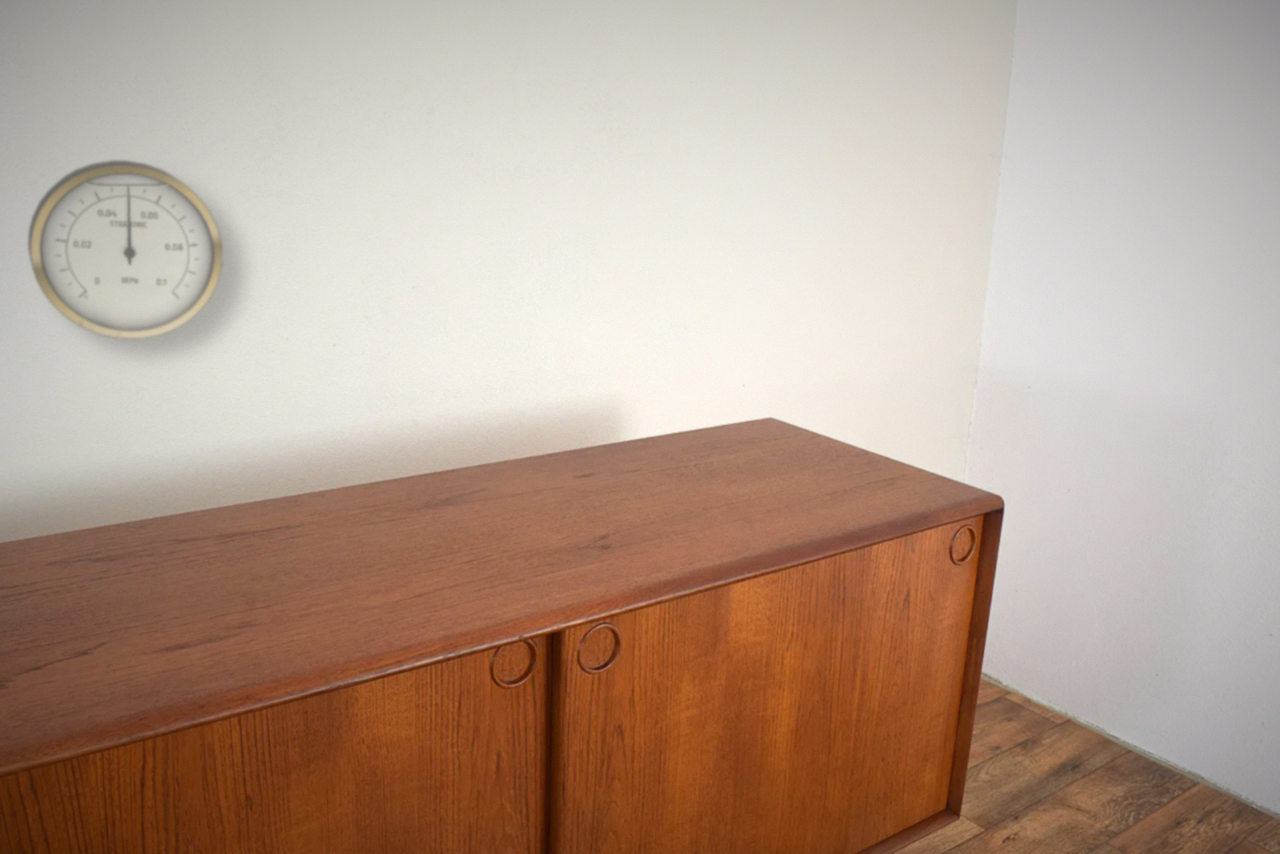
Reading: 0.05 MPa
